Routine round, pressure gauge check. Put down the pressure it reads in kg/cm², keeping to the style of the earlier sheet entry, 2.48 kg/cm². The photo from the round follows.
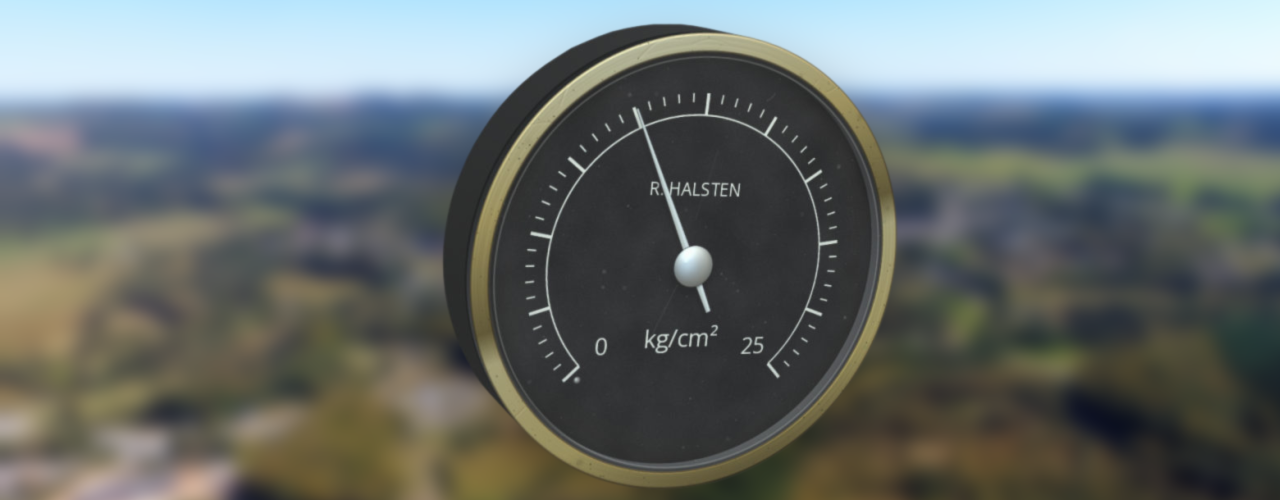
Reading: 10 kg/cm²
